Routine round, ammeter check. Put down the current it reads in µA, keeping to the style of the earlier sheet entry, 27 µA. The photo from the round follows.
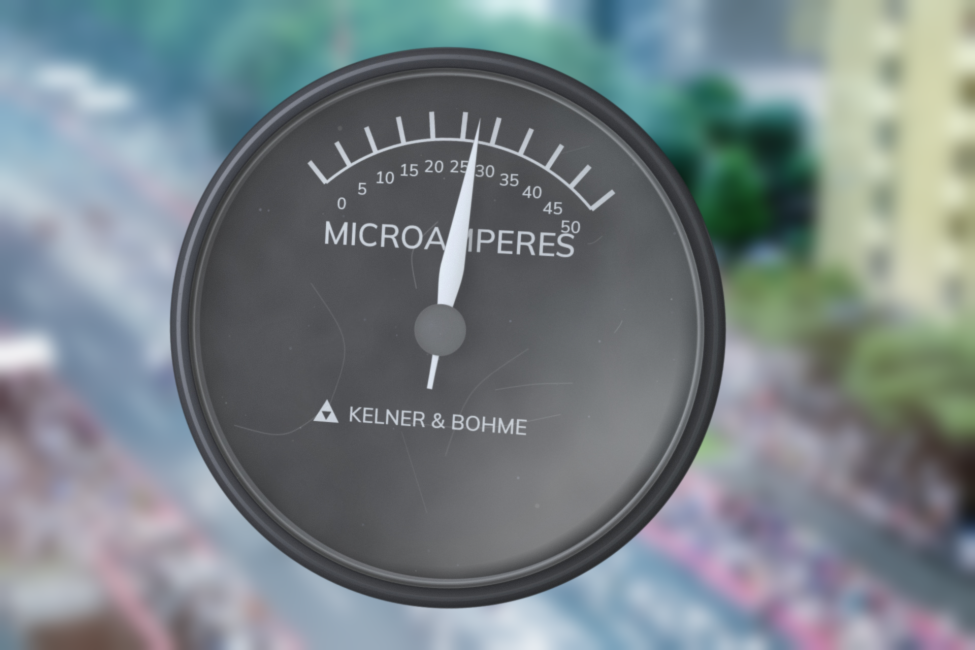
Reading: 27.5 µA
